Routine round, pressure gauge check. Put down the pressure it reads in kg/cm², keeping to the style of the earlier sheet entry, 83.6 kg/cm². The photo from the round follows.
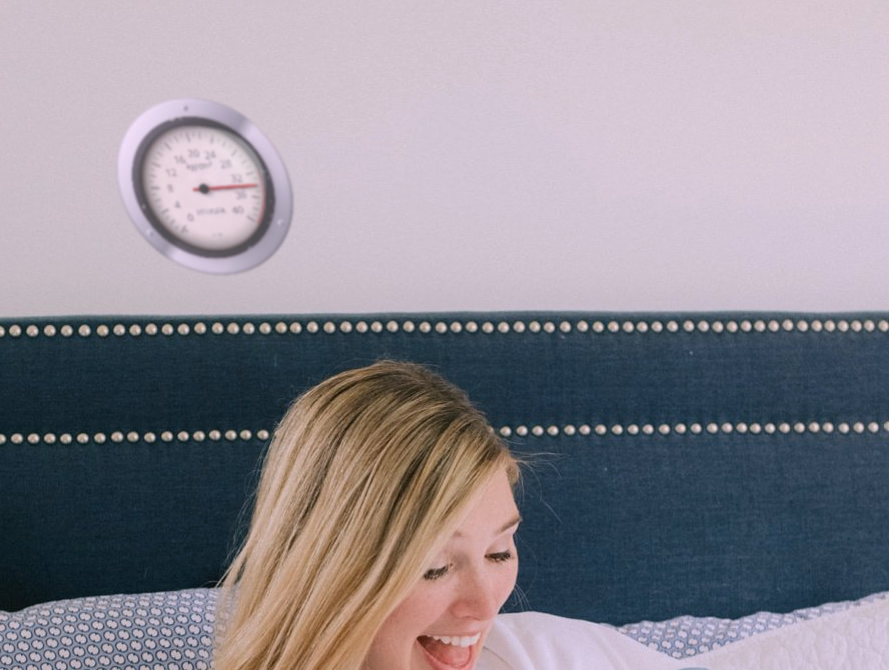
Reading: 34 kg/cm²
